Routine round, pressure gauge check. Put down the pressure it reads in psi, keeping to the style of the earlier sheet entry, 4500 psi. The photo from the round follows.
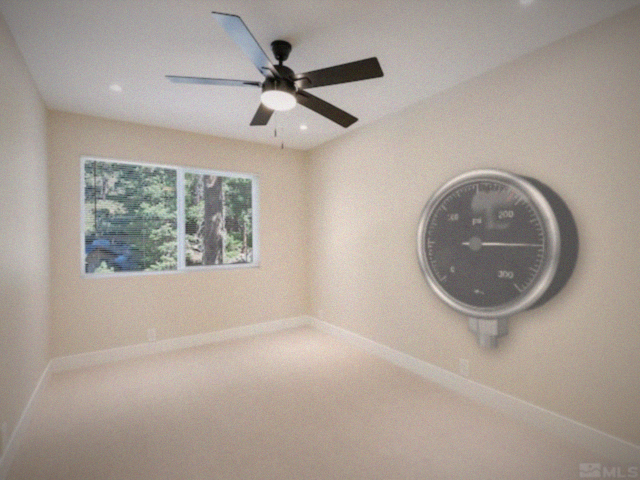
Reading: 250 psi
